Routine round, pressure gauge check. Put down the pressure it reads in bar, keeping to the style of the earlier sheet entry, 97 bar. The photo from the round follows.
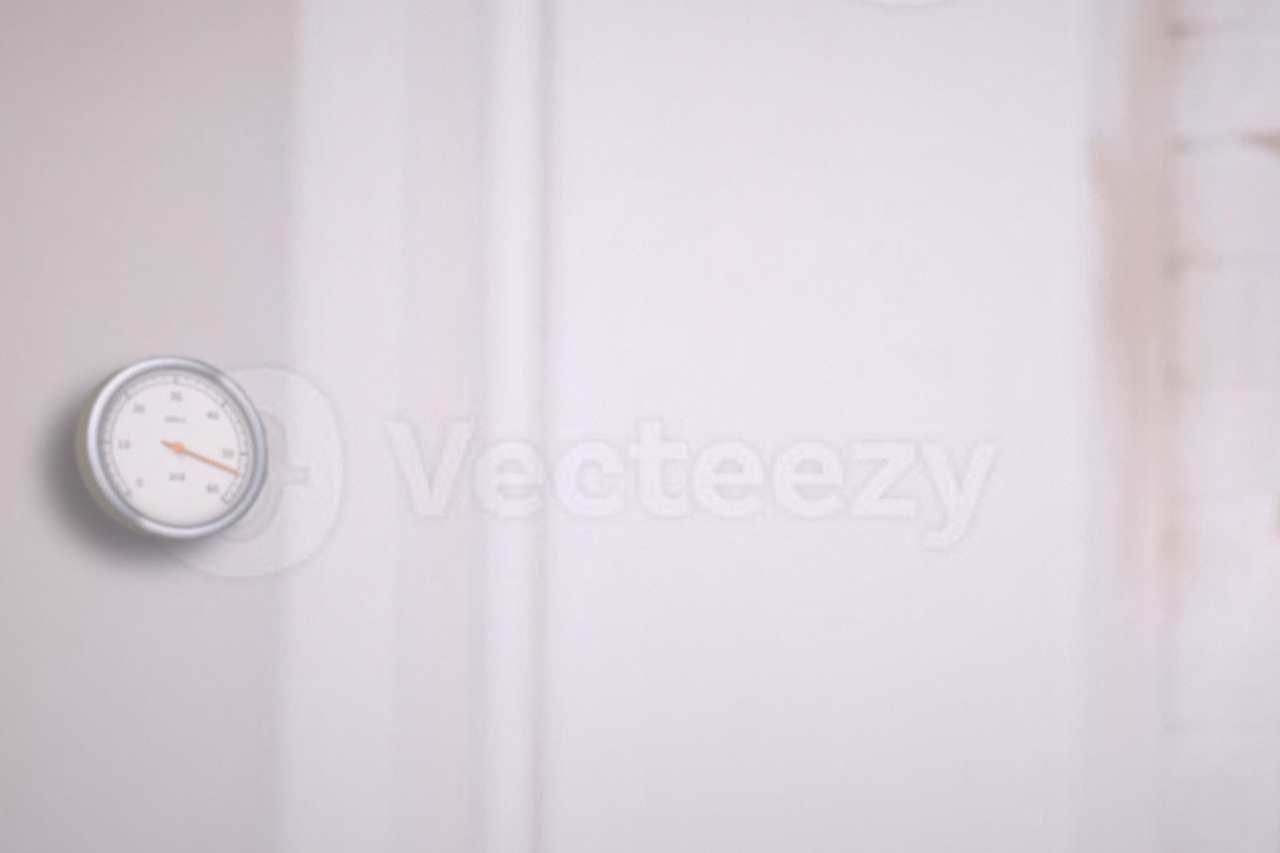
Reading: 54 bar
